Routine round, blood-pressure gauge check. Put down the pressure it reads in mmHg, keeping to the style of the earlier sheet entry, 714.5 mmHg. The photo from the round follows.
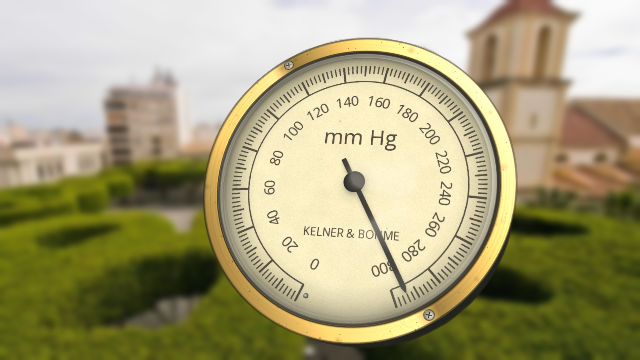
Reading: 294 mmHg
